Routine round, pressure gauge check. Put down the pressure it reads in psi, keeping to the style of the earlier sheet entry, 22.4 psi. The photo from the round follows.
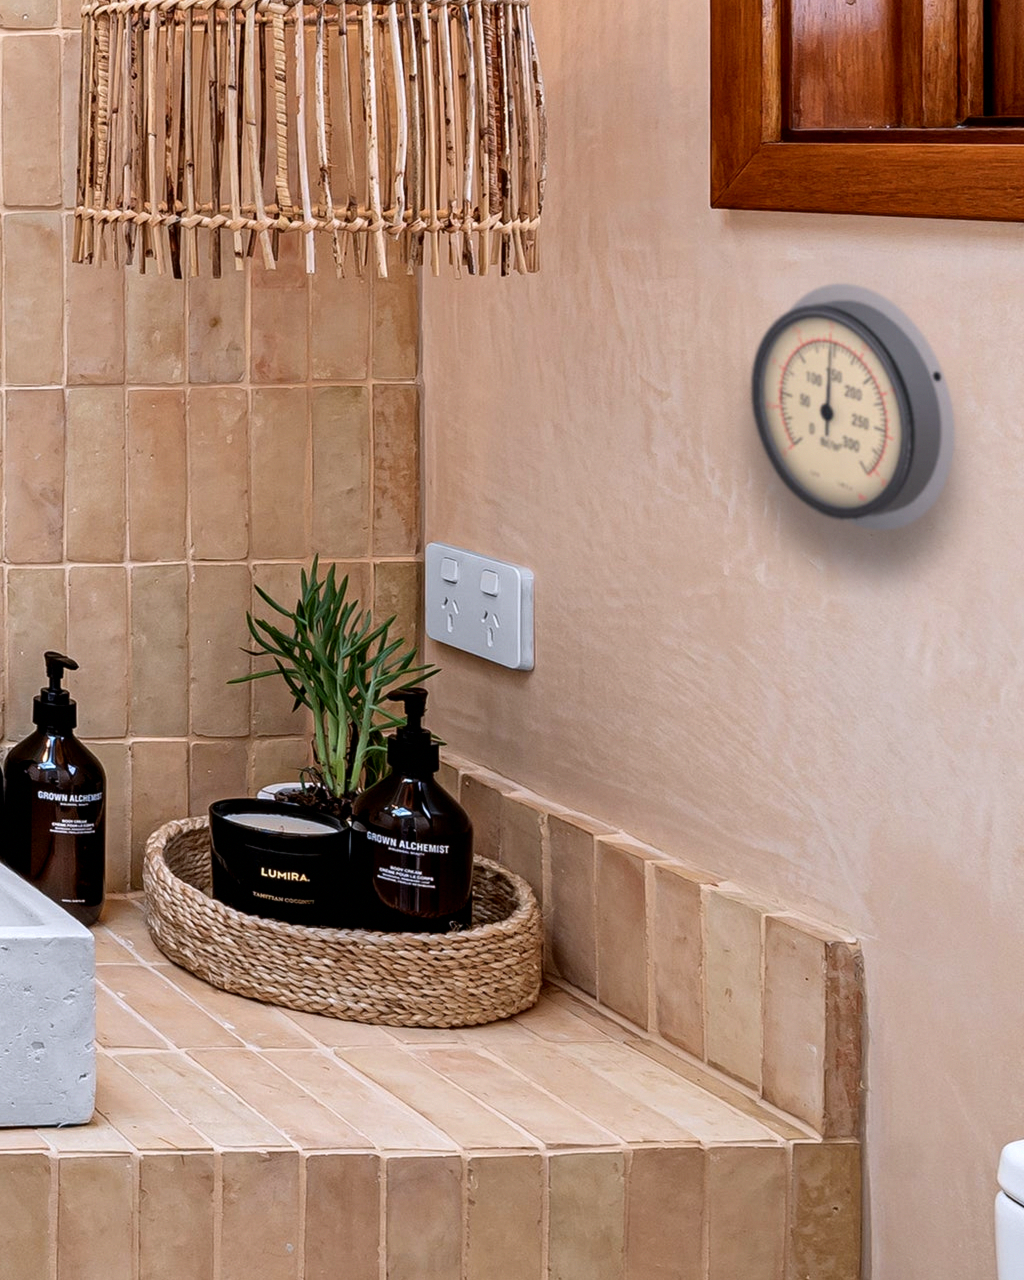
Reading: 150 psi
